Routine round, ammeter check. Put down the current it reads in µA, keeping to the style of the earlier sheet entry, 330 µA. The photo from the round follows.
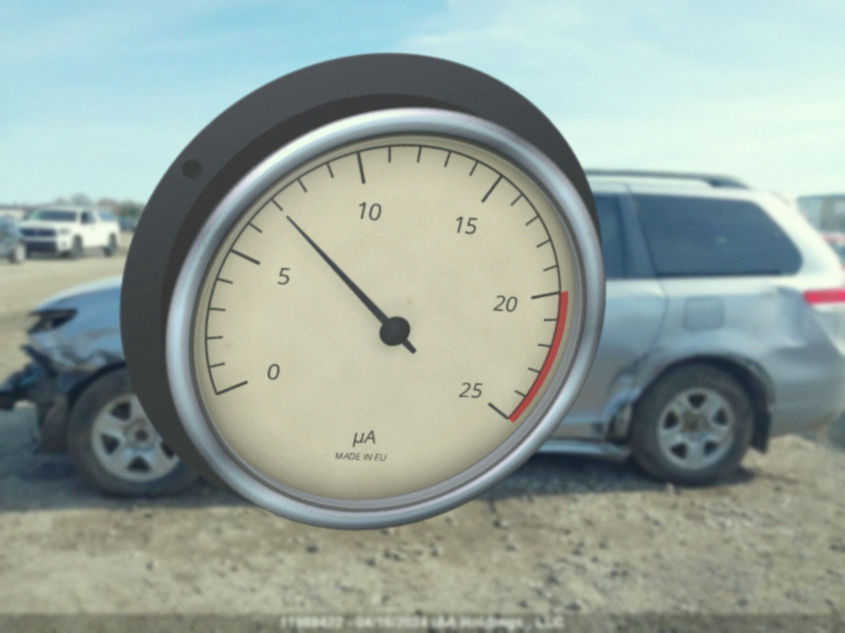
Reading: 7 µA
